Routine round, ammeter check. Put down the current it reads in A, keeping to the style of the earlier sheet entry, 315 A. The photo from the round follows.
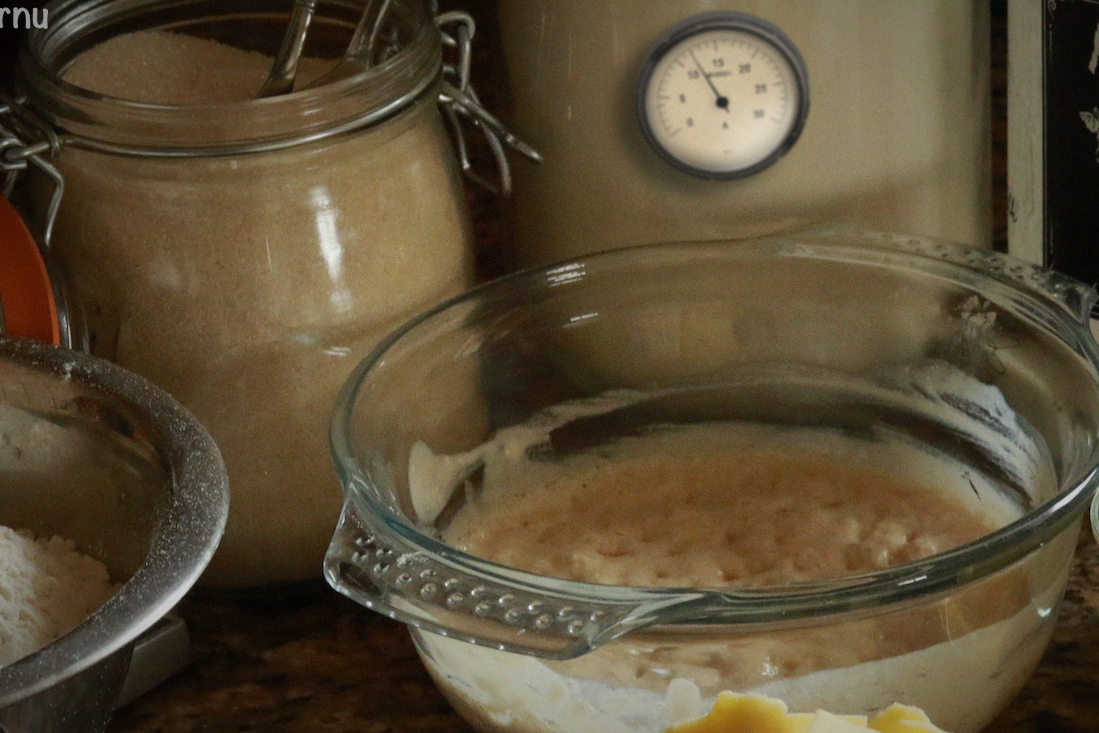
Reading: 12 A
